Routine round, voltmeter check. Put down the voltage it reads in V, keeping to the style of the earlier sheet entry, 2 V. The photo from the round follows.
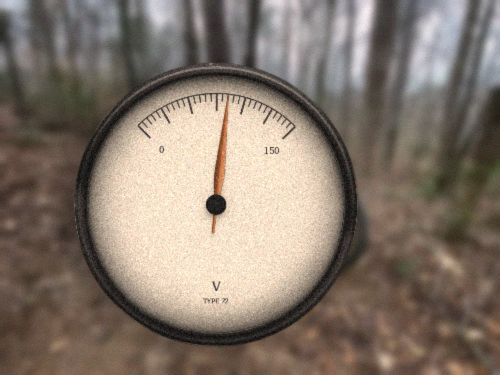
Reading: 85 V
